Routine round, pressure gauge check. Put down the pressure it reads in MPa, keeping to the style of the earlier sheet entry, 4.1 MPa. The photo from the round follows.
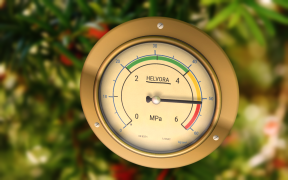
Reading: 5 MPa
